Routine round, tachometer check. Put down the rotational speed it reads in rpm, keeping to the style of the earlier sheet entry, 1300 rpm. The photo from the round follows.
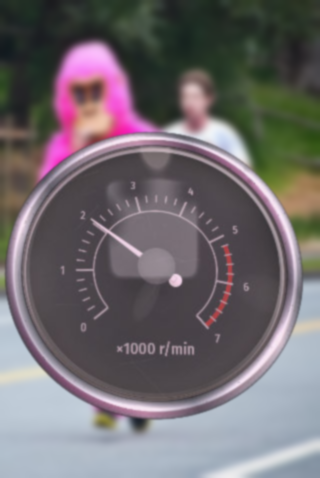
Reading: 2000 rpm
